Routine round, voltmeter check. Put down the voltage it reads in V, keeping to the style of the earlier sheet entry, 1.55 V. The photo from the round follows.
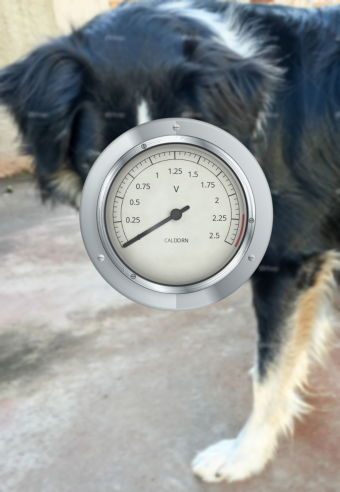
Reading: 0 V
